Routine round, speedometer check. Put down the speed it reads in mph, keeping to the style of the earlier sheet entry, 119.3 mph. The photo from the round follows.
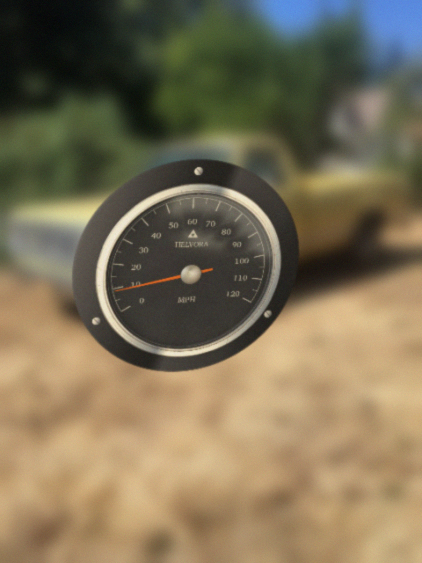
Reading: 10 mph
